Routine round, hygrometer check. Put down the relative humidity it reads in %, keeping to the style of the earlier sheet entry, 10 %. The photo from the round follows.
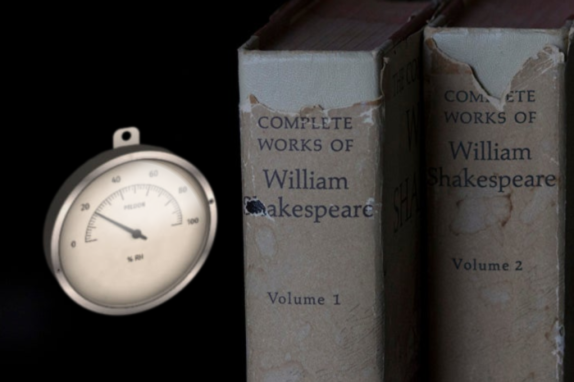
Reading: 20 %
